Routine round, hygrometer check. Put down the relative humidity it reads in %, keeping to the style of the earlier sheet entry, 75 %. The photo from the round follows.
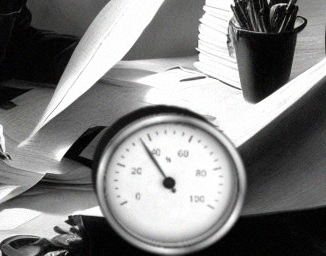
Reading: 36 %
